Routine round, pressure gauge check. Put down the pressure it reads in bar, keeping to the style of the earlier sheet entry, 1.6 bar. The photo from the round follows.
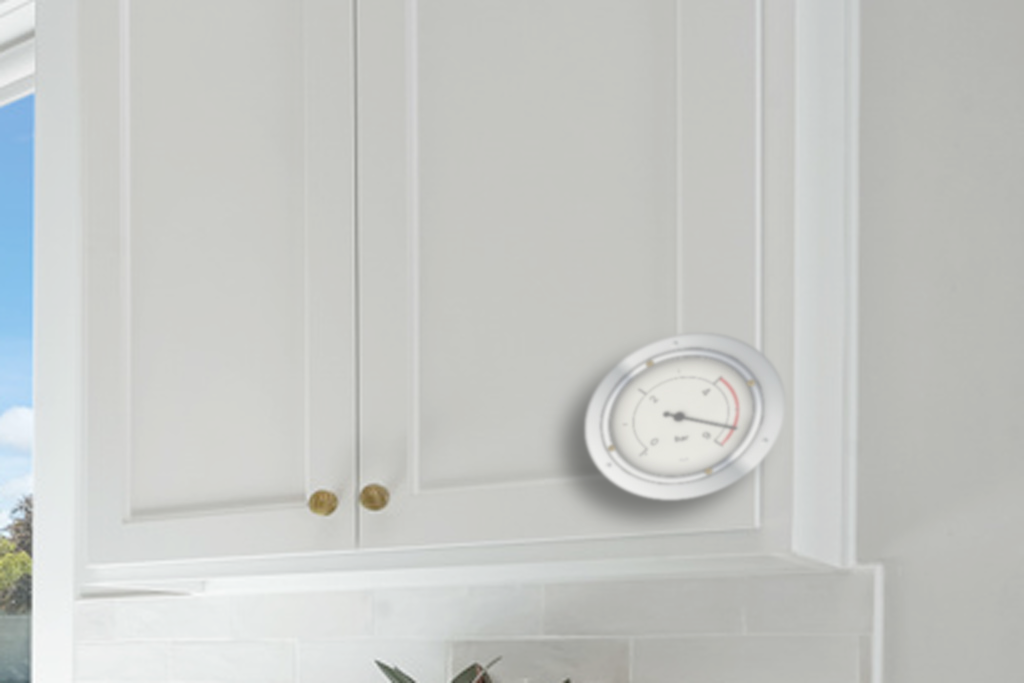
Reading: 5.5 bar
